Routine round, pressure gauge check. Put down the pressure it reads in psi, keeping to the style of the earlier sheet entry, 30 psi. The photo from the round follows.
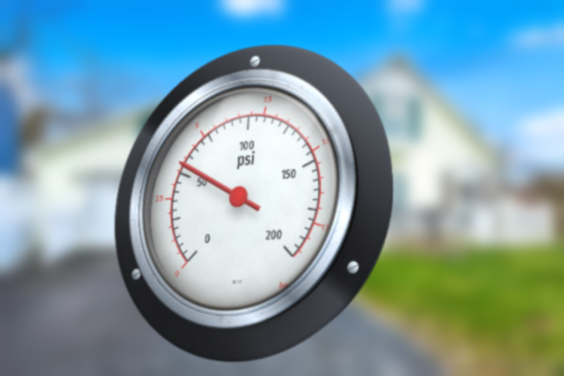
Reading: 55 psi
